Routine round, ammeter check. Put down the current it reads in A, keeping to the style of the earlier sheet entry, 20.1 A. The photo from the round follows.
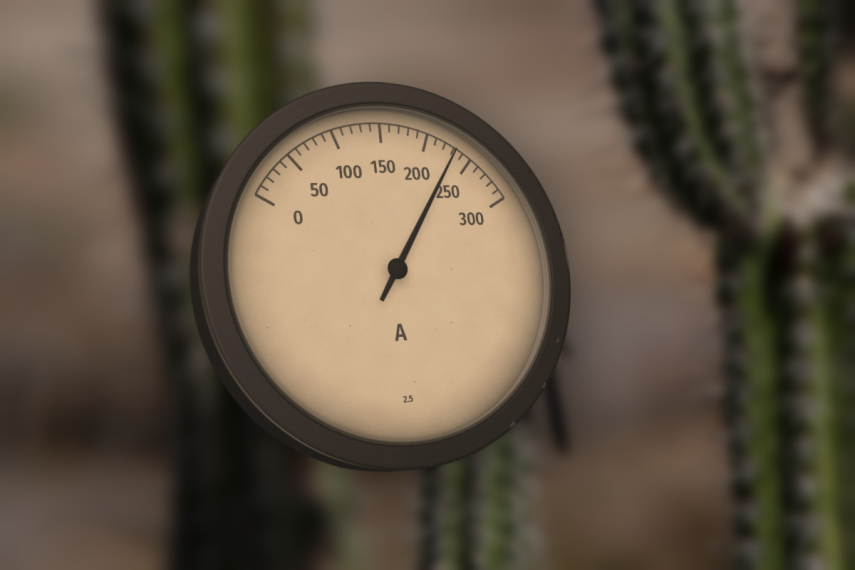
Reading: 230 A
